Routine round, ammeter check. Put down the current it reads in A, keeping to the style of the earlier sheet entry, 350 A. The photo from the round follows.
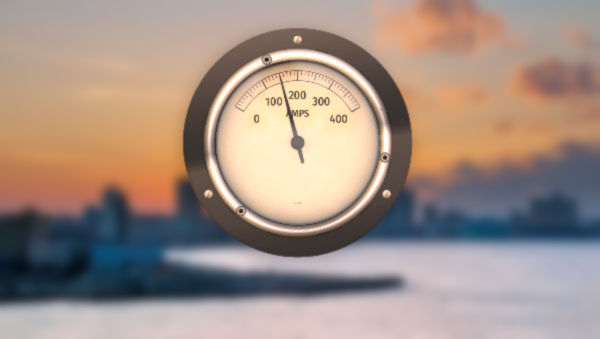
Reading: 150 A
